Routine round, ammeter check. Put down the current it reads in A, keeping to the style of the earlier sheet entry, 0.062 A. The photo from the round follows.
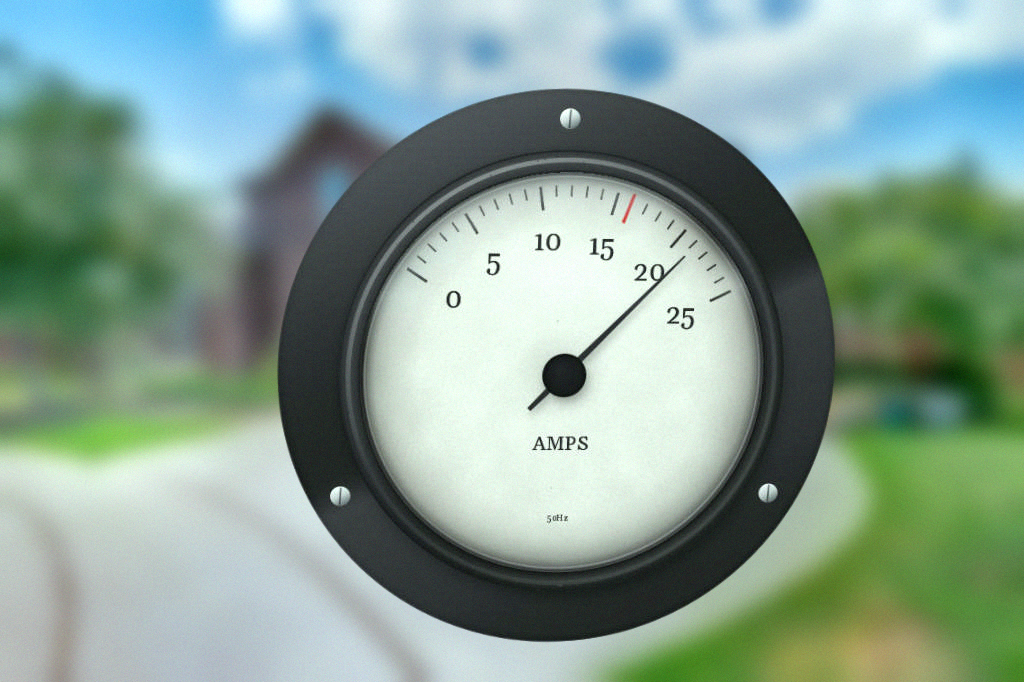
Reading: 21 A
